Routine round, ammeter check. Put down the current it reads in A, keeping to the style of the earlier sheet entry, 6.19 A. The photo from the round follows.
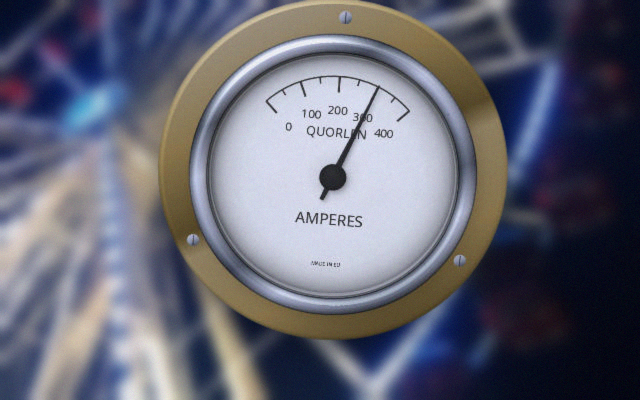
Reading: 300 A
